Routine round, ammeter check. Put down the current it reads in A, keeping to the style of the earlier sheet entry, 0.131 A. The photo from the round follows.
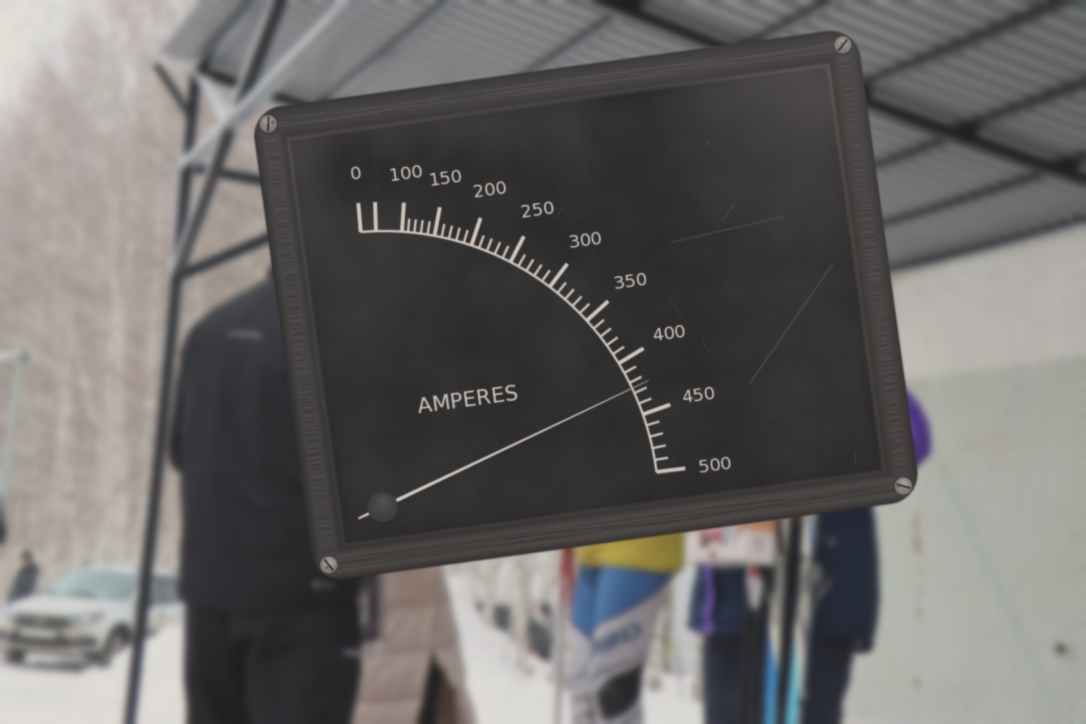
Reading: 425 A
